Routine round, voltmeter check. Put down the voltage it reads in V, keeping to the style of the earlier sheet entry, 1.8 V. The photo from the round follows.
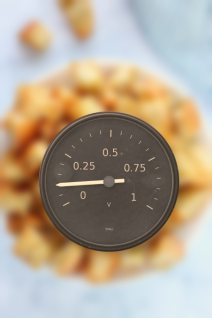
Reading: 0.1 V
